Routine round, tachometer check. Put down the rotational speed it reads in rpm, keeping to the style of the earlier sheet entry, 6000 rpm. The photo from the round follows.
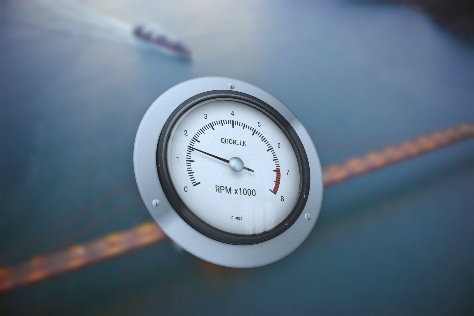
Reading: 1500 rpm
